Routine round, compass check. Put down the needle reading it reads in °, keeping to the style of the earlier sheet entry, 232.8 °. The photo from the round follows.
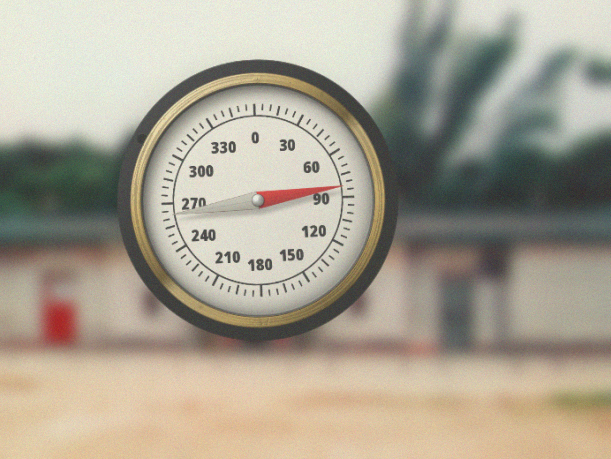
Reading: 82.5 °
